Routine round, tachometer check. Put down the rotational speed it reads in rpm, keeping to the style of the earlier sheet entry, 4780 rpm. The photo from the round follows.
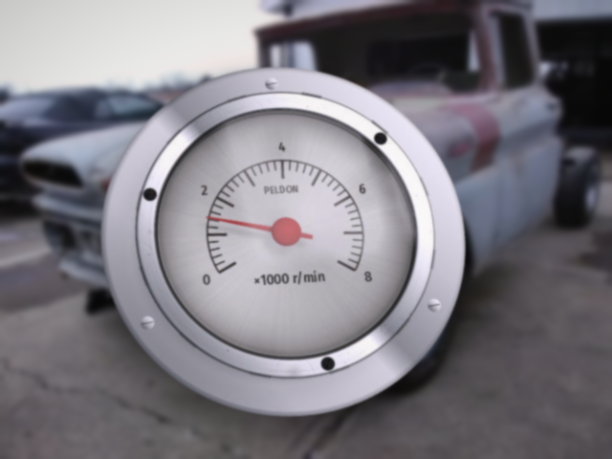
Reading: 1400 rpm
